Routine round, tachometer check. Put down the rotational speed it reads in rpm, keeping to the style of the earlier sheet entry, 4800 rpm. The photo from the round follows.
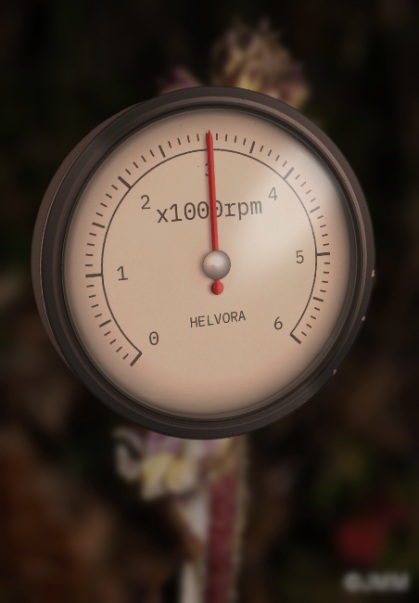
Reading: 3000 rpm
